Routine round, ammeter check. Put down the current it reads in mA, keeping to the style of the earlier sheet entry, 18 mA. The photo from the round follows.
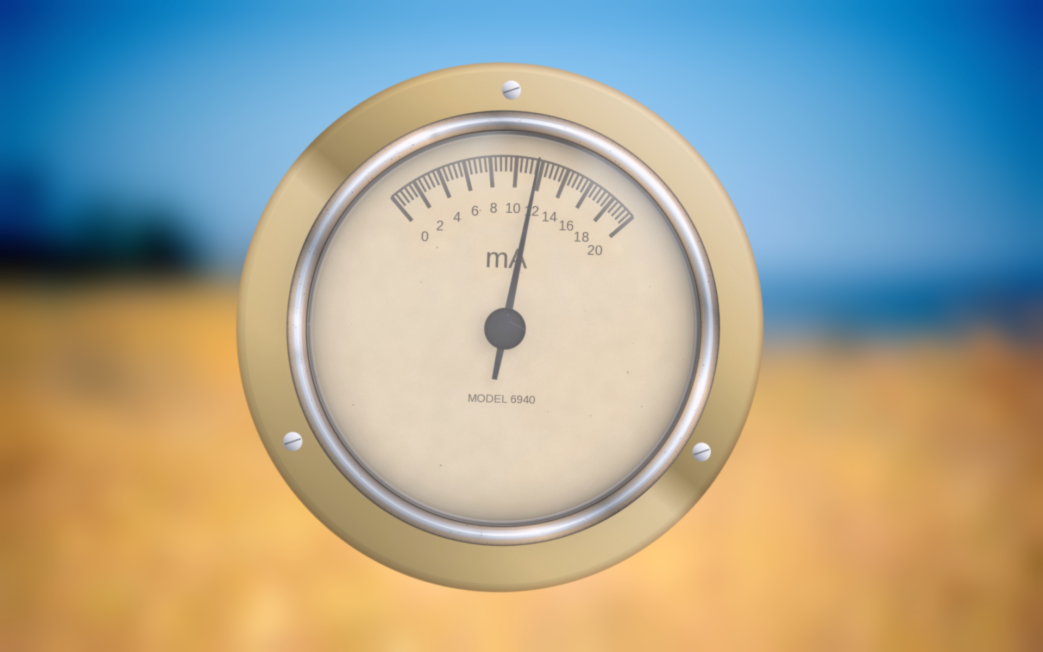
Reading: 11.6 mA
